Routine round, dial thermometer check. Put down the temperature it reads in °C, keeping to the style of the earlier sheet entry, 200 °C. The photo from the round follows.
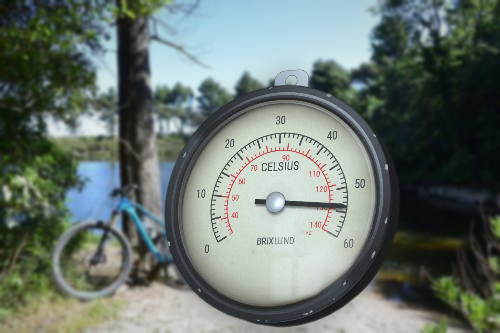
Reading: 54 °C
